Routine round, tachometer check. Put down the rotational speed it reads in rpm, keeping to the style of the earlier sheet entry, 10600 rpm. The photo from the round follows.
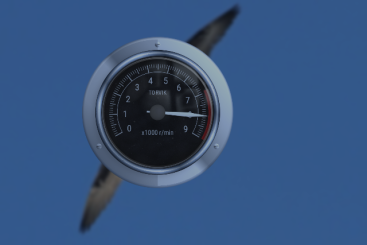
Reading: 8000 rpm
